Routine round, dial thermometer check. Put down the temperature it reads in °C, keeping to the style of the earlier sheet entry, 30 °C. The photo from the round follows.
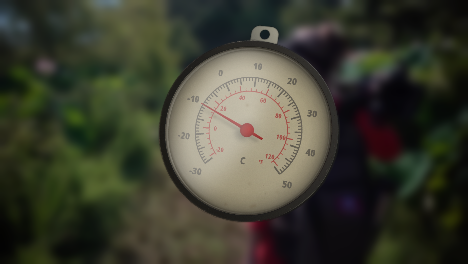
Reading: -10 °C
